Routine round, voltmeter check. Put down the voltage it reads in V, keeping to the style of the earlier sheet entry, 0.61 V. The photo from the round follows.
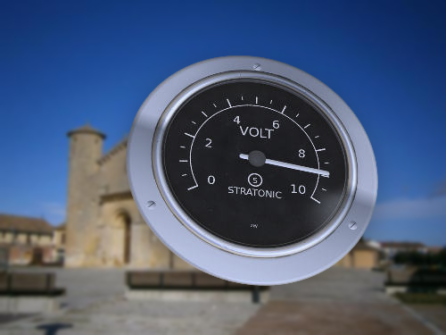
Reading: 9 V
